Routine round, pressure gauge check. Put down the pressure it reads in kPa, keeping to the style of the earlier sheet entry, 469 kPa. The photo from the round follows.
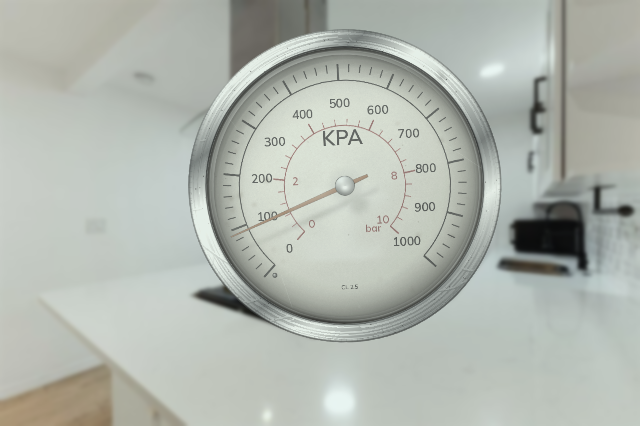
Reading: 90 kPa
